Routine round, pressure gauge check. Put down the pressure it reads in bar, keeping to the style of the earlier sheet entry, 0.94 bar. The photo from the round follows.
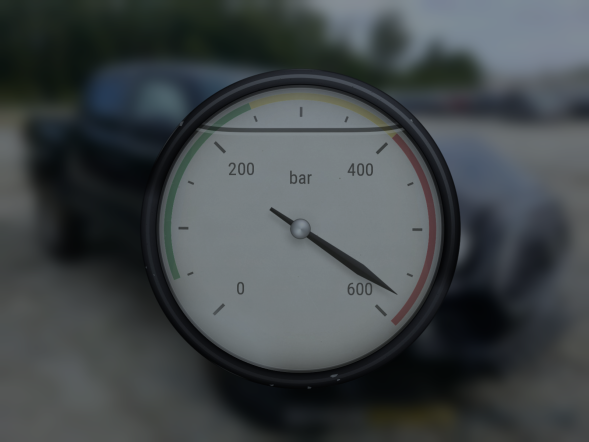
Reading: 575 bar
